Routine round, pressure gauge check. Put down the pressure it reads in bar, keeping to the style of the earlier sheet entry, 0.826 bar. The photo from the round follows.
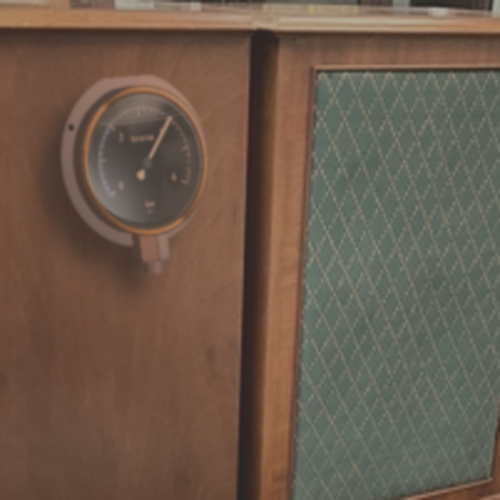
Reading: 4 bar
